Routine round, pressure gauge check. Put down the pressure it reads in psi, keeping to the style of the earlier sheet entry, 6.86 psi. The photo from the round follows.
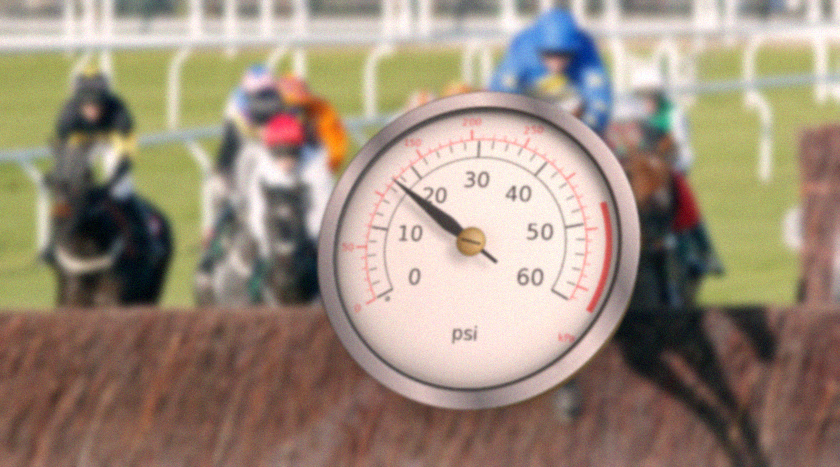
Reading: 17 psi
